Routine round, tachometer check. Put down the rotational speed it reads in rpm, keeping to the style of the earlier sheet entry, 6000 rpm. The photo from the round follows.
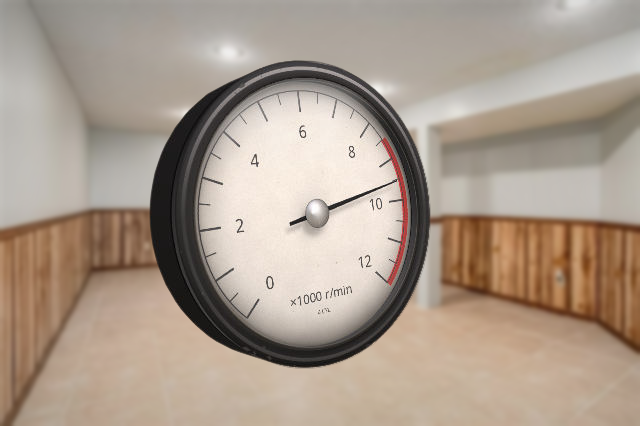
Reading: 9500 rpm
